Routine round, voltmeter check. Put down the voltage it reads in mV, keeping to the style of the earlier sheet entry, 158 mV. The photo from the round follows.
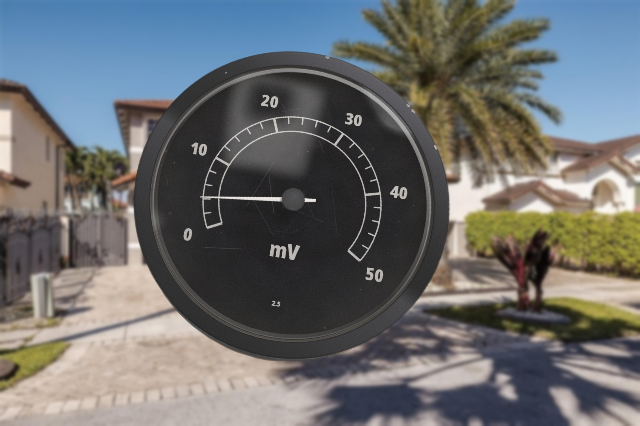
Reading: 4 mV
